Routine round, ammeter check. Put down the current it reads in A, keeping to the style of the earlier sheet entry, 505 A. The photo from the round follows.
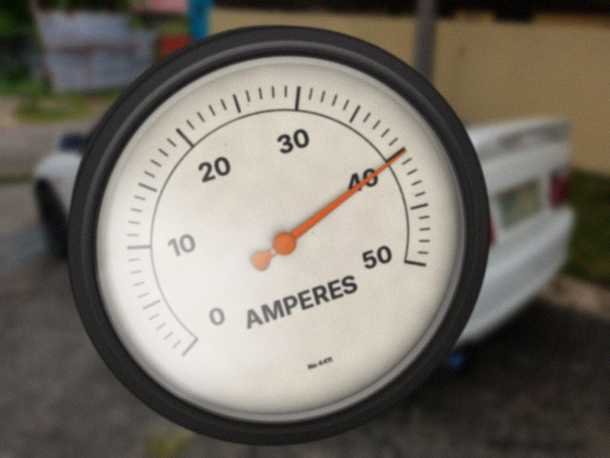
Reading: 40 A
